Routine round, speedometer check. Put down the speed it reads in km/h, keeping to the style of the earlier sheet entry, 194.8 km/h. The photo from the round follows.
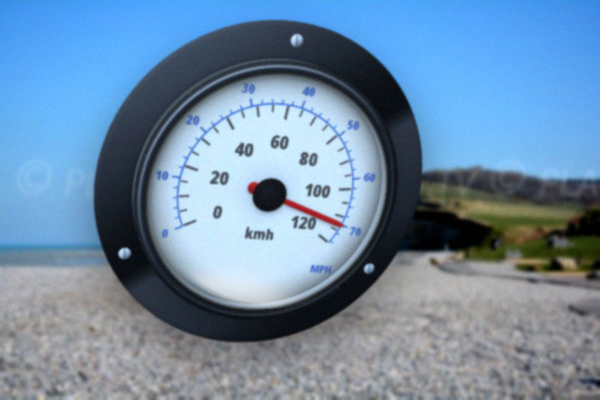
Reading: 112.5 km/h
